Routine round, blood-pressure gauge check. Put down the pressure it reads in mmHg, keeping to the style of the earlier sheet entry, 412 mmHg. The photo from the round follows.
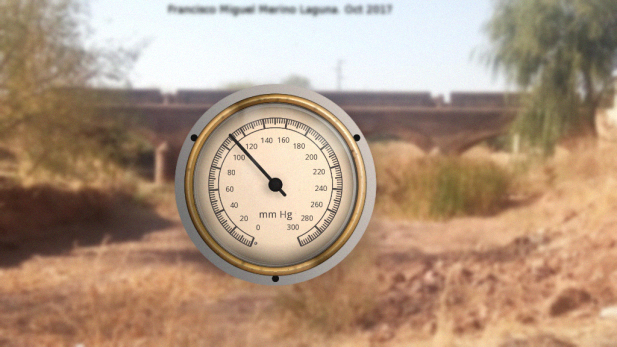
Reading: 110 mmHg
